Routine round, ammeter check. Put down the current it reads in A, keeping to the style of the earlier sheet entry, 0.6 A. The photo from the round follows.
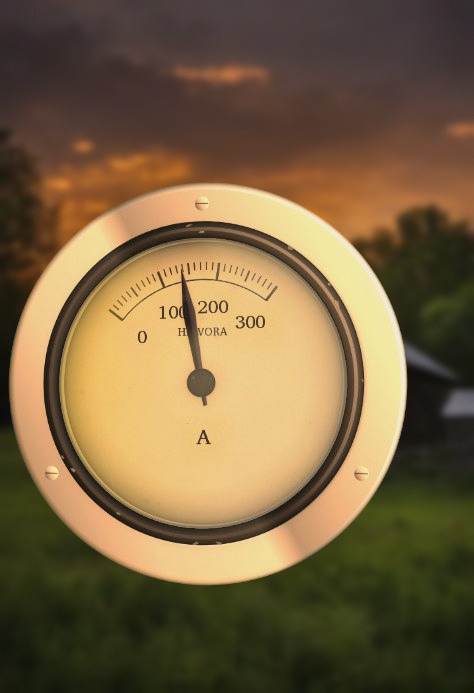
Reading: 140 A
